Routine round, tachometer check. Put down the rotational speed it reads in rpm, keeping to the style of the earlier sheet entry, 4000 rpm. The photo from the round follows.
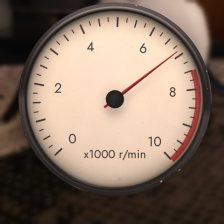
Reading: 6875 rpm
